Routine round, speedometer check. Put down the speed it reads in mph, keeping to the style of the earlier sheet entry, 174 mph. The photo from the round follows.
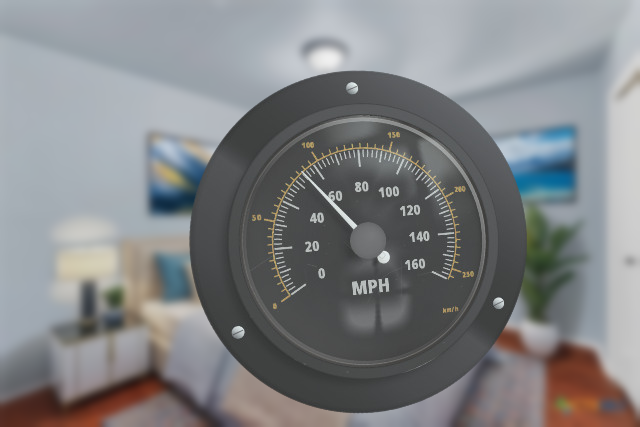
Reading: 54 mph
